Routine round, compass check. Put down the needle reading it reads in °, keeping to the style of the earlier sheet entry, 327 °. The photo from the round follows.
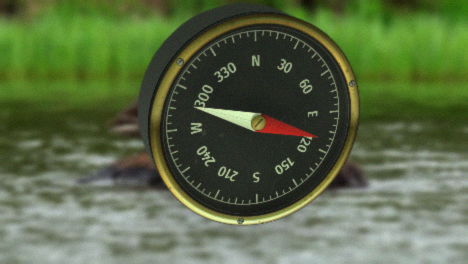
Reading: 110 °
